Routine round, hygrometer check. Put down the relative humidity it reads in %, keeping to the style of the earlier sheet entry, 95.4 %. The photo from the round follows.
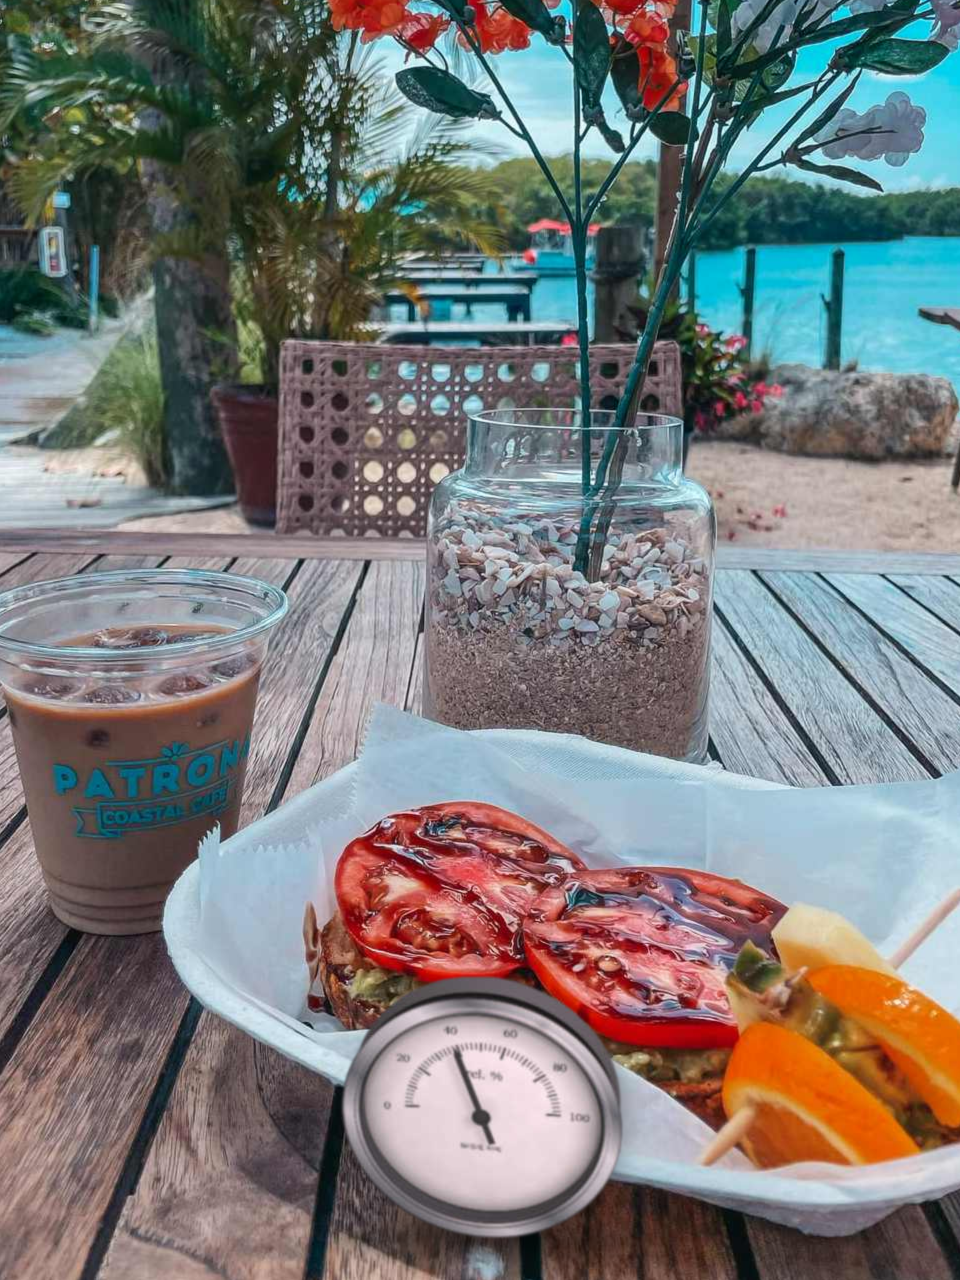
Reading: 40 %
